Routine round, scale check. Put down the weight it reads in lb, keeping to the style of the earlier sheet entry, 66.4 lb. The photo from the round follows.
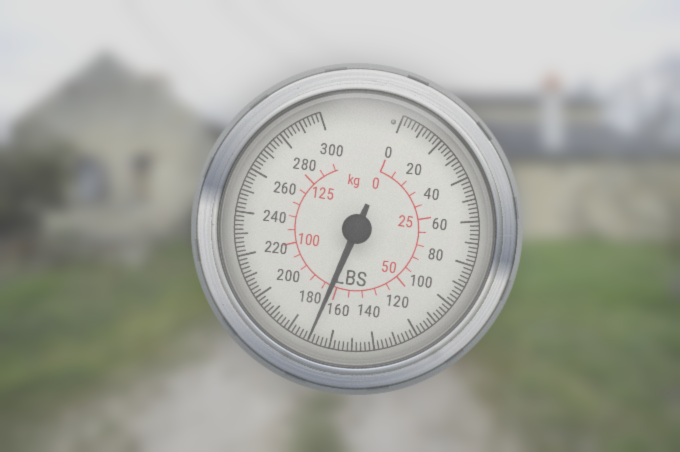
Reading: 170 lb
